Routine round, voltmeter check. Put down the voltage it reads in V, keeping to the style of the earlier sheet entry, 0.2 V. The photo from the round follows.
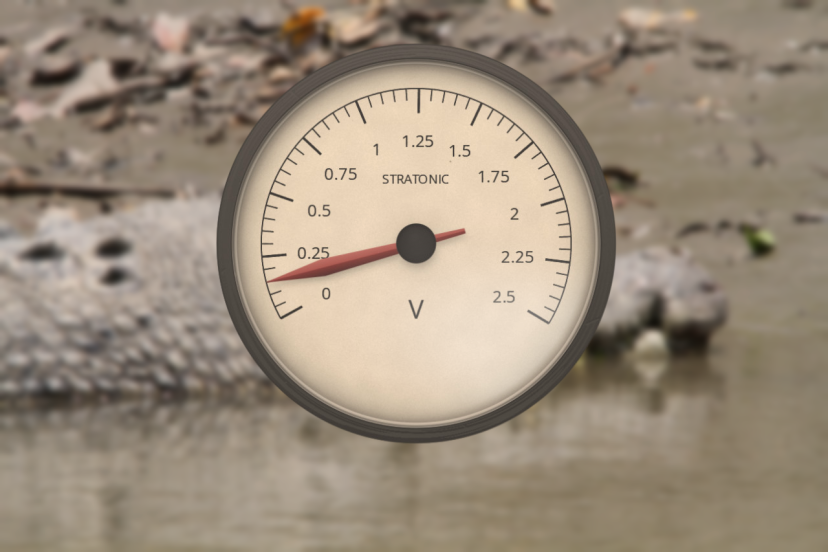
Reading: 0.15 V
